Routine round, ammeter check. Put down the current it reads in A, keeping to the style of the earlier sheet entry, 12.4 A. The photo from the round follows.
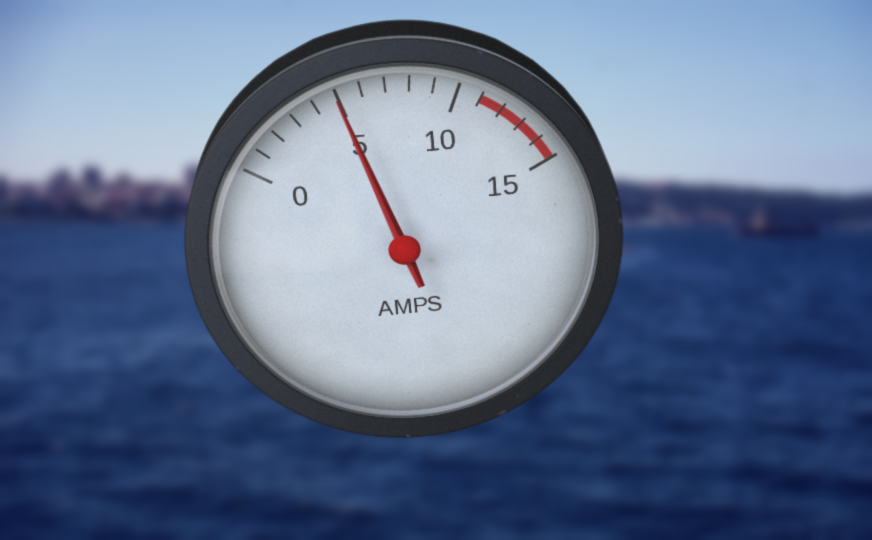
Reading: 5 A
